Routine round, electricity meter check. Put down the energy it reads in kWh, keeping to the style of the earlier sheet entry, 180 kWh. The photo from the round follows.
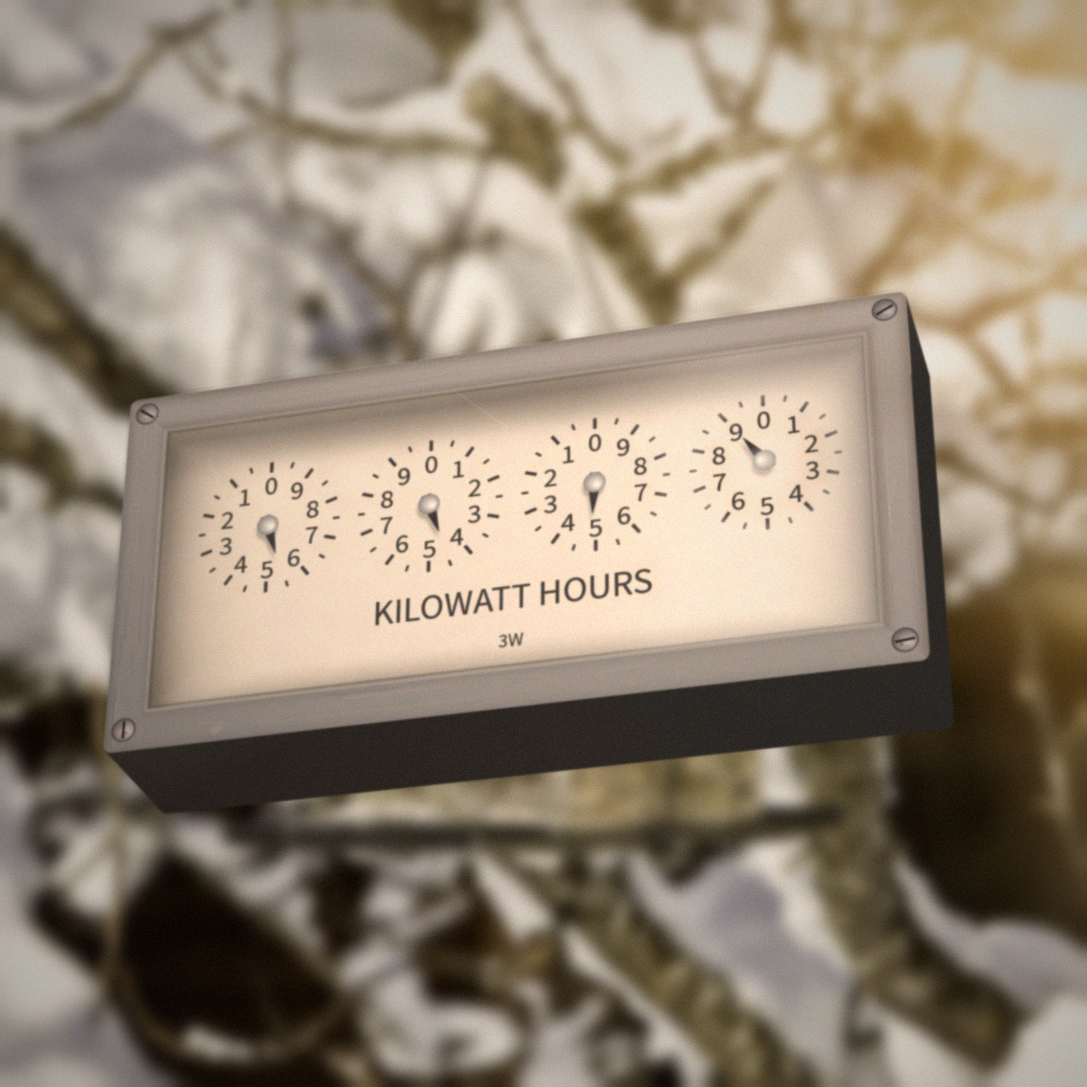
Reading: 5449 kWh
